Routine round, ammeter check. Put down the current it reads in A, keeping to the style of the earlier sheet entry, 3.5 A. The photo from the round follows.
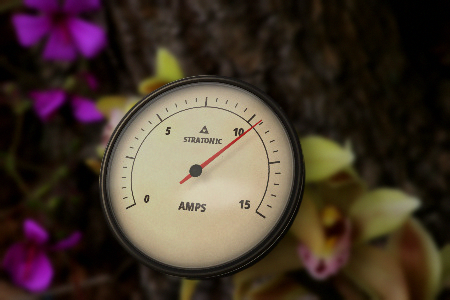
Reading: 10.5 A
